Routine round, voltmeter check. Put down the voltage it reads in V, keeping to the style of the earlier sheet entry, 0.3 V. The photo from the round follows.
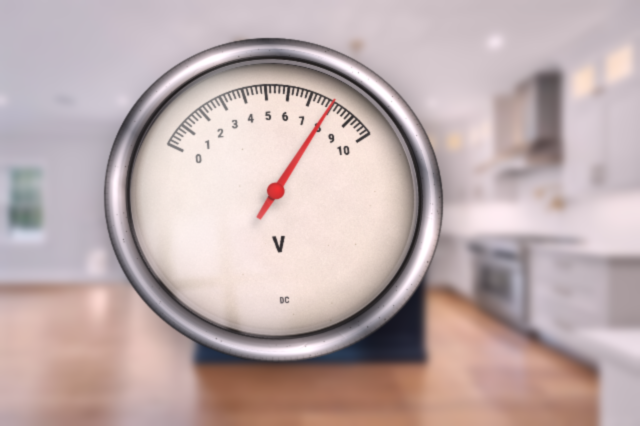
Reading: 8 V
